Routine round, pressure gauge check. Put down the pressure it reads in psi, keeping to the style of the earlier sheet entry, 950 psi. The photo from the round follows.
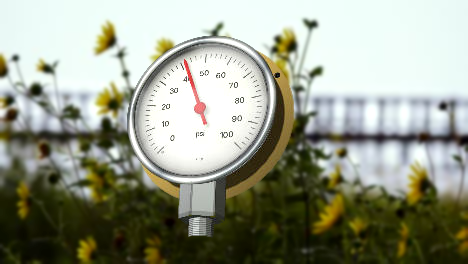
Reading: 42 psi
